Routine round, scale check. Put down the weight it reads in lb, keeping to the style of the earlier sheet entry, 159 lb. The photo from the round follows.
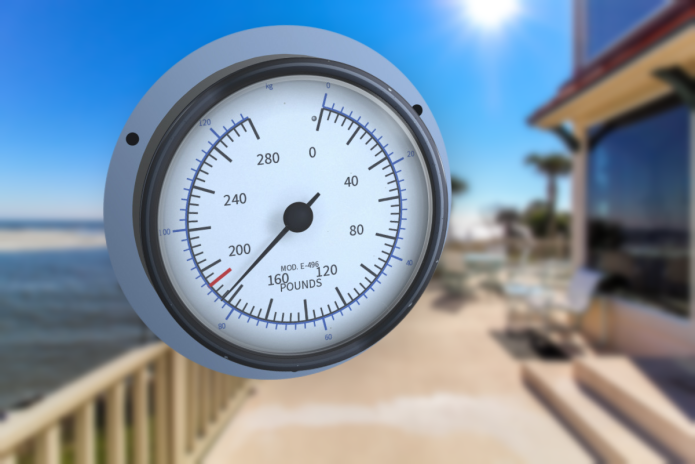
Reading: 184 lb
